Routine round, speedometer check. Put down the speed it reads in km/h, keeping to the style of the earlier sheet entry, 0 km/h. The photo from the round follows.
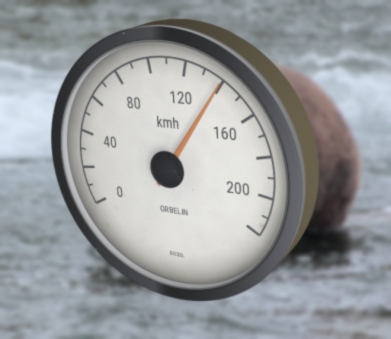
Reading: 140 km/h
